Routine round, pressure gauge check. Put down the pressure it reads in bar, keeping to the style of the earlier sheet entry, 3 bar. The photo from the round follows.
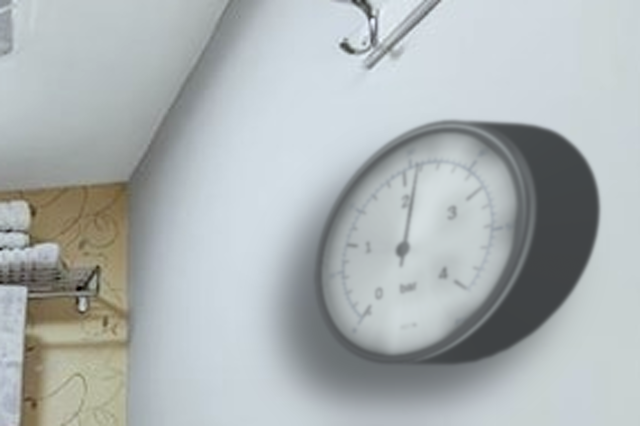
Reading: 2.2 bar
